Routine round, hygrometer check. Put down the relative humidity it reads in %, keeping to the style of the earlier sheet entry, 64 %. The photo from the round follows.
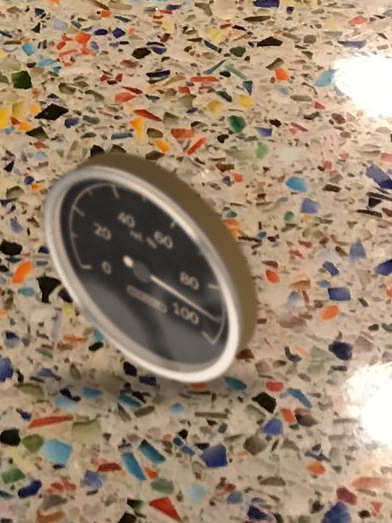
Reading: 90 %
